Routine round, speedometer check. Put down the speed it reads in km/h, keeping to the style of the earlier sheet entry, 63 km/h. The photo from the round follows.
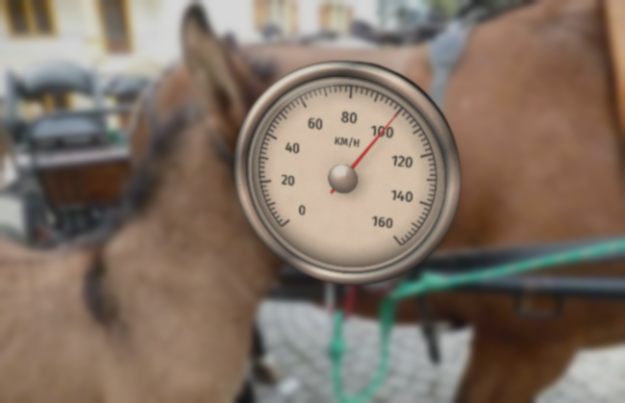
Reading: 100 km/h
